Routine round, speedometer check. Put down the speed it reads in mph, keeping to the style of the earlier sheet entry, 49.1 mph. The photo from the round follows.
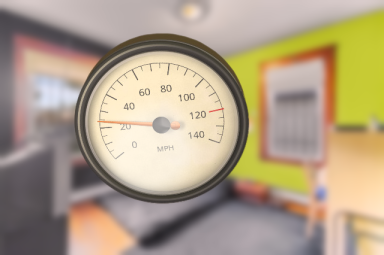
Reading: 25 mph
